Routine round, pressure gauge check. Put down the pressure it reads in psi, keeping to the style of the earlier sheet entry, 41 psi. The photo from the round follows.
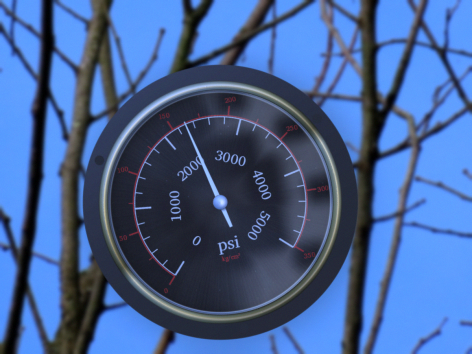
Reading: 2300 psi
